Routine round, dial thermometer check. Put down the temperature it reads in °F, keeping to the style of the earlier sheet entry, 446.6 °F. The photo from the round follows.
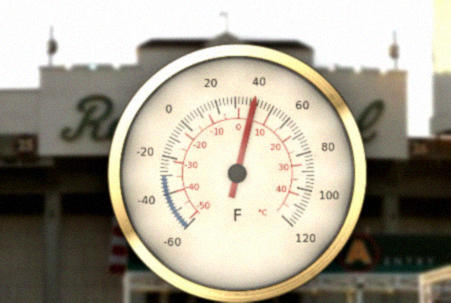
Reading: 40 °F
